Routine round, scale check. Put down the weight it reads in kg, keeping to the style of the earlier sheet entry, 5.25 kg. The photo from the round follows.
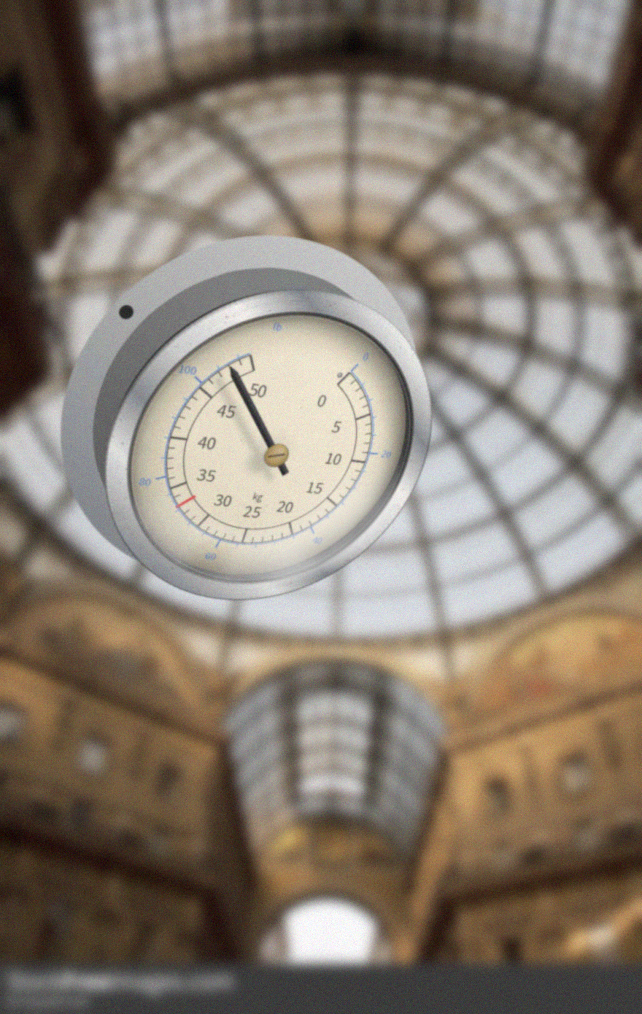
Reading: 48 kg
